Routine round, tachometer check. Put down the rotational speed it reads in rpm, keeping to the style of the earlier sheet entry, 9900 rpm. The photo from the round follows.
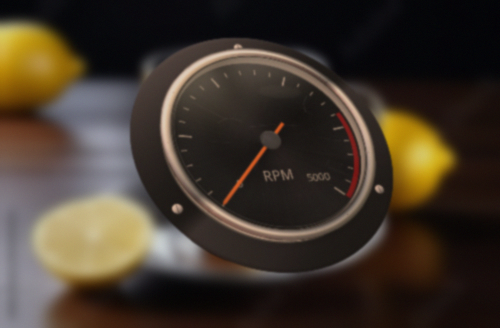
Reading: 0 rpm
